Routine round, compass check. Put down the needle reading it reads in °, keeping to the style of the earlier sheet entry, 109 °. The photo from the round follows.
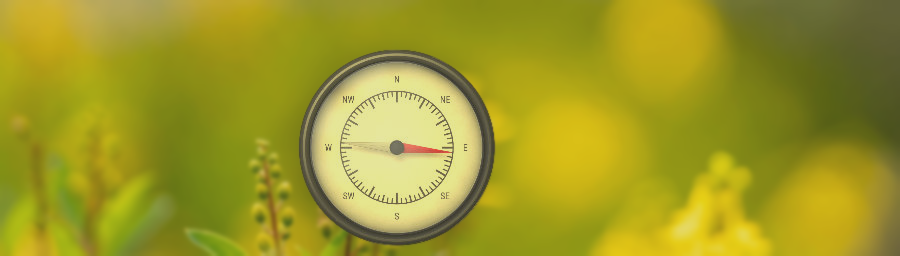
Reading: 95 °
